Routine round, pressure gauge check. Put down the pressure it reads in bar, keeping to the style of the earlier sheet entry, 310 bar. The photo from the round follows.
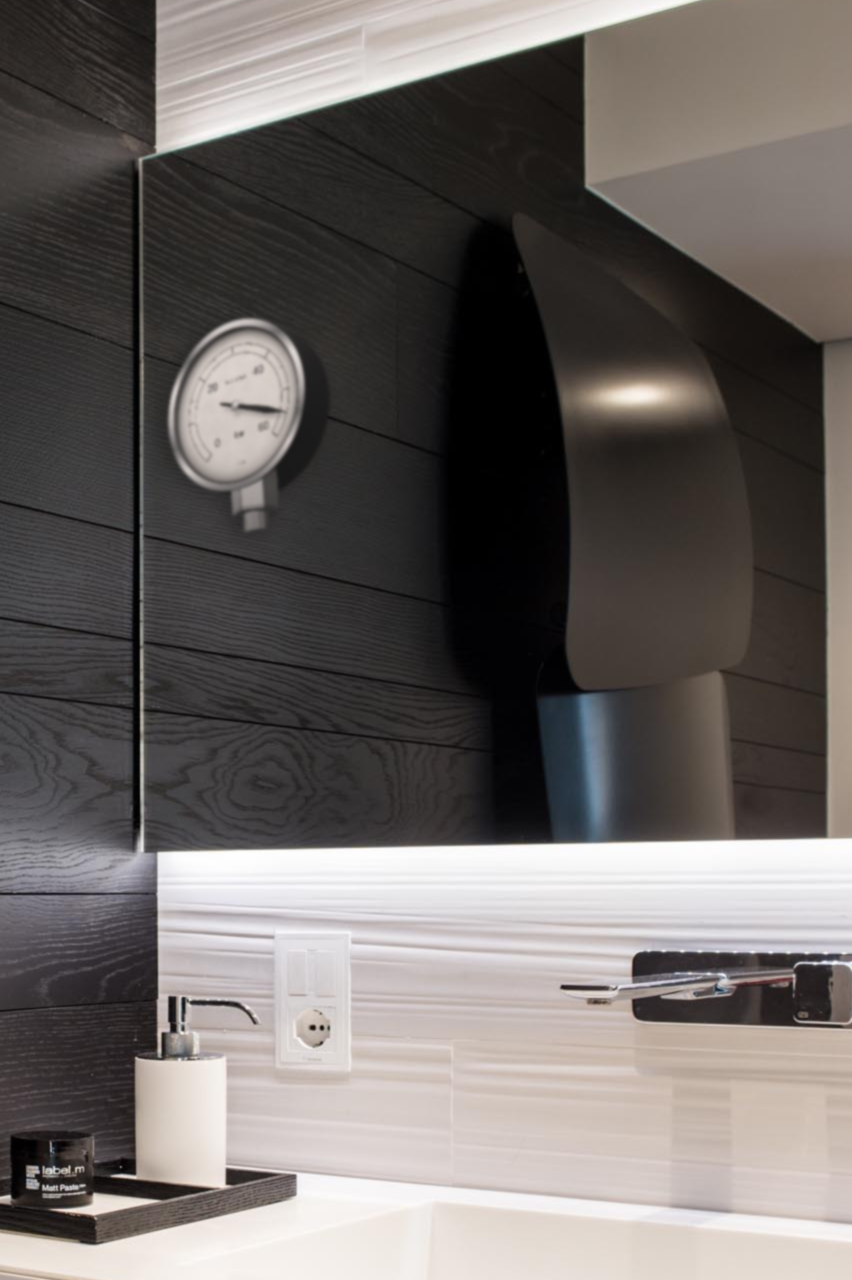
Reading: 55 bar
